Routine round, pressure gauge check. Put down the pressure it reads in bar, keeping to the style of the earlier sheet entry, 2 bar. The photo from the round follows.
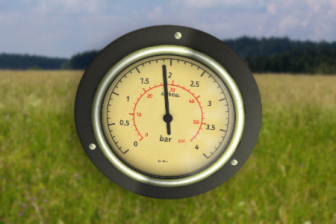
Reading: 1.9 bar
